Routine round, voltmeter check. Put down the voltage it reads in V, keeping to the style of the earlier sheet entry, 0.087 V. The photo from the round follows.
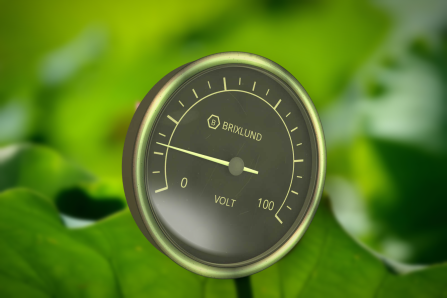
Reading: 12.5 V
